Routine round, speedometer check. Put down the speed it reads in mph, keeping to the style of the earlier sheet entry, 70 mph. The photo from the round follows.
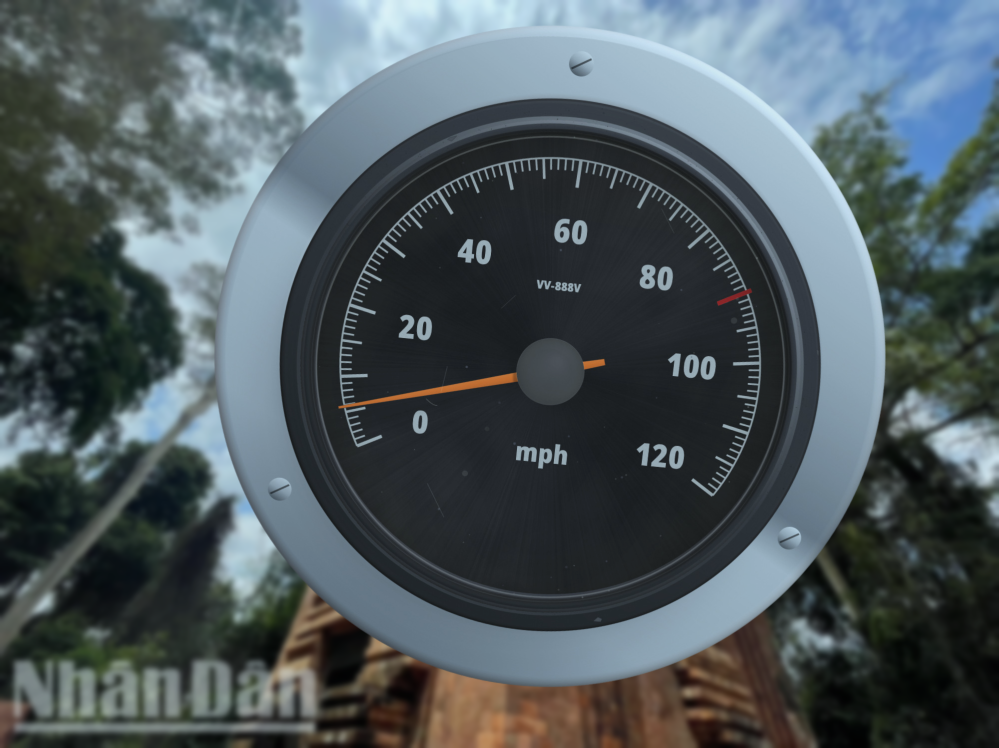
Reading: 6 mph
